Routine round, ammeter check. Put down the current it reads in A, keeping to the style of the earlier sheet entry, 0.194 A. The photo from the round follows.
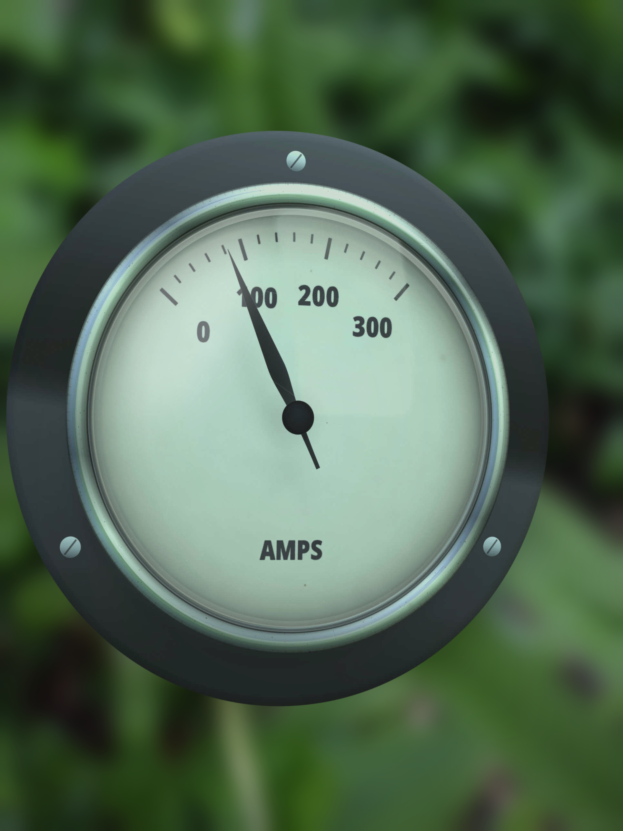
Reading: 80 A
